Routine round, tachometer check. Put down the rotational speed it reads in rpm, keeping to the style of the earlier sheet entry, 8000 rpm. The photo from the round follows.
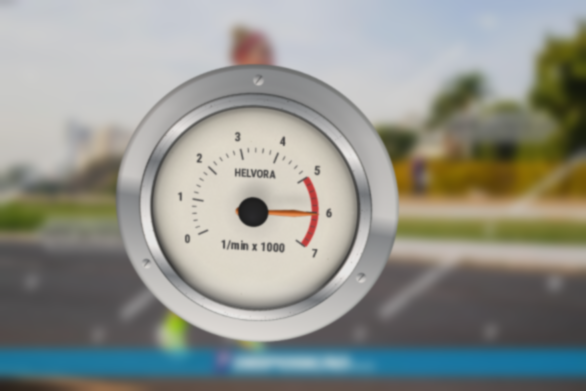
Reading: 6000 rpm
